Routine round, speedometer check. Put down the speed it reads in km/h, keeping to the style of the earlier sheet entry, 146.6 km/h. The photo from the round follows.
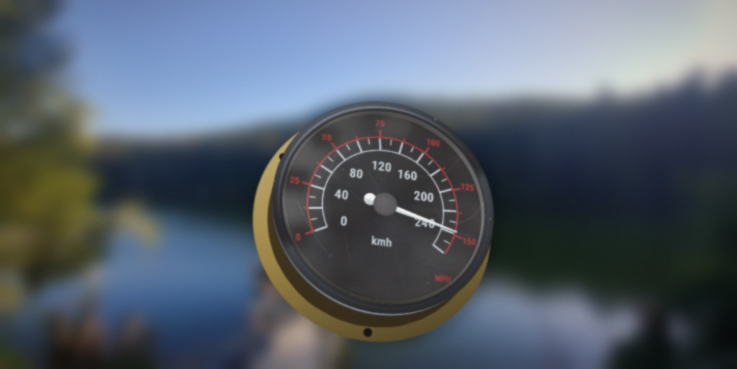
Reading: 240 km/h
